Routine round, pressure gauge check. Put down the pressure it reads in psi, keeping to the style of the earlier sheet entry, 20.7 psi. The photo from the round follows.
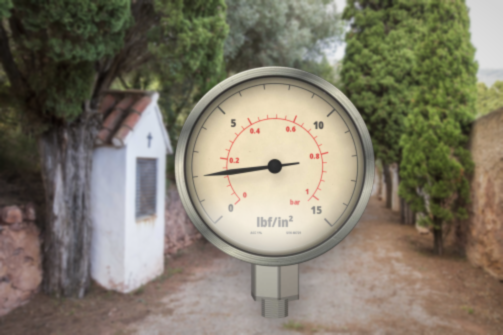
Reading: 2 psi
